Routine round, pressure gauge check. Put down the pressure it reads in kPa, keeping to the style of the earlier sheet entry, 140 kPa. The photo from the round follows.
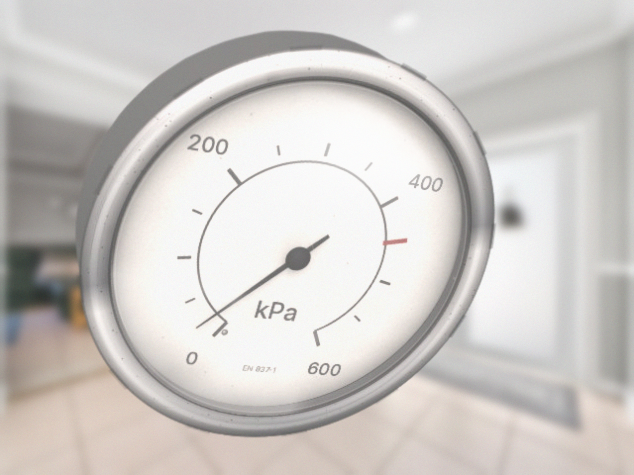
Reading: 25 kPa
